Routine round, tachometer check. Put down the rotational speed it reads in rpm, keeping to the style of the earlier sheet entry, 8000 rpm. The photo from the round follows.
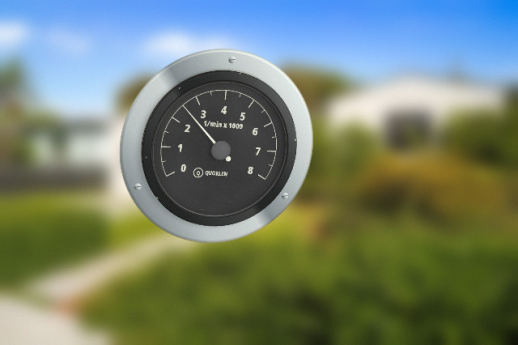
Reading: 2500 rpm
